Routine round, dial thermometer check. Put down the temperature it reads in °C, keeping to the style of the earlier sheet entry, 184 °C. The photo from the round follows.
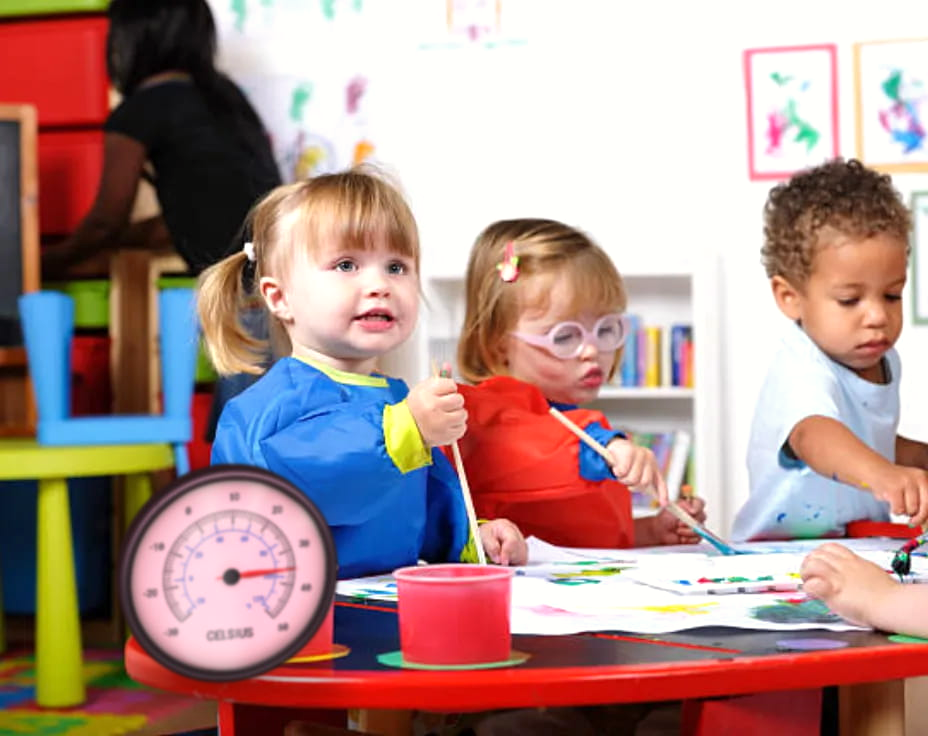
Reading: 35 °C
